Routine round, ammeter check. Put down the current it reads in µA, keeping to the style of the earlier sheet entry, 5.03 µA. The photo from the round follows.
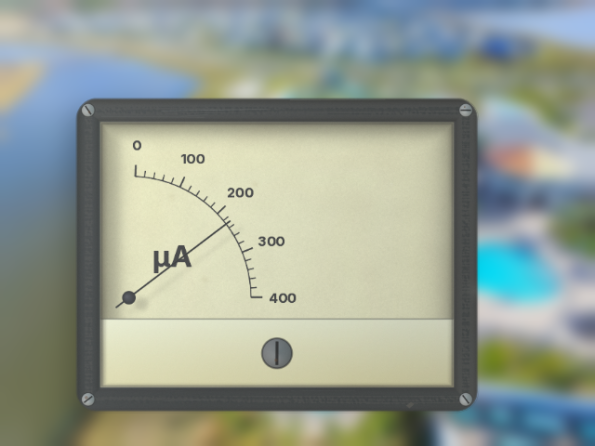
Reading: 230 µA
